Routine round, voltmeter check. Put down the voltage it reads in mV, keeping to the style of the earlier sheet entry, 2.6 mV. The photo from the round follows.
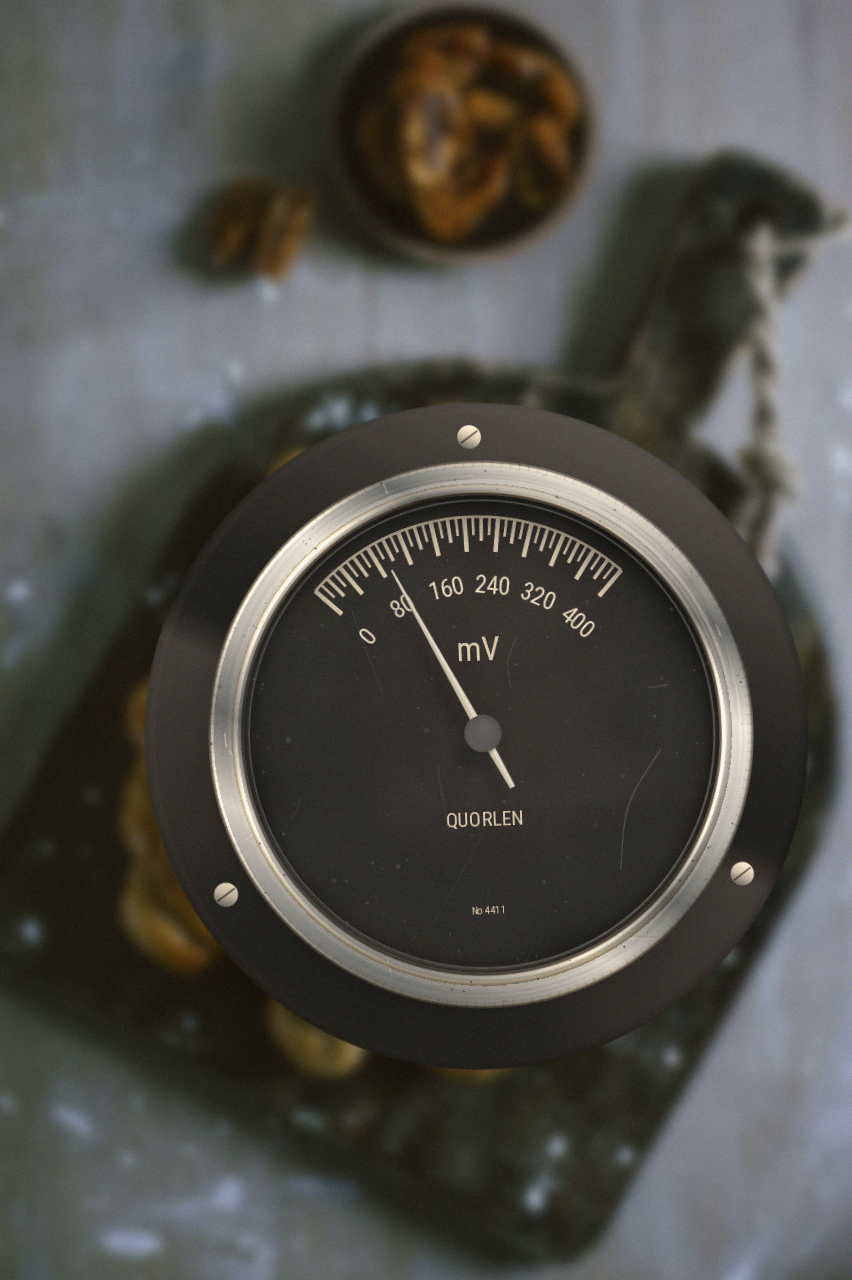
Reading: 90 mV
